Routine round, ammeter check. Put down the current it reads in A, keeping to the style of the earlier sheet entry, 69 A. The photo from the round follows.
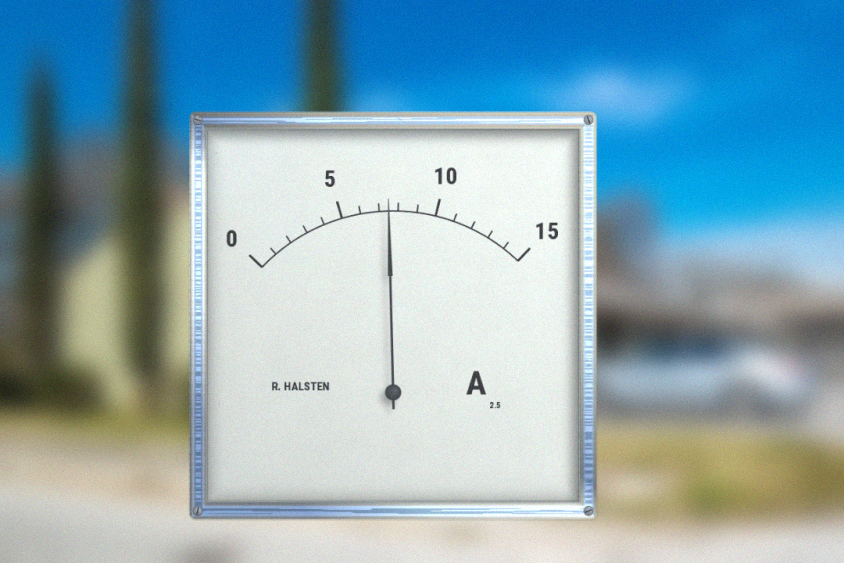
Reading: 7.5 A
